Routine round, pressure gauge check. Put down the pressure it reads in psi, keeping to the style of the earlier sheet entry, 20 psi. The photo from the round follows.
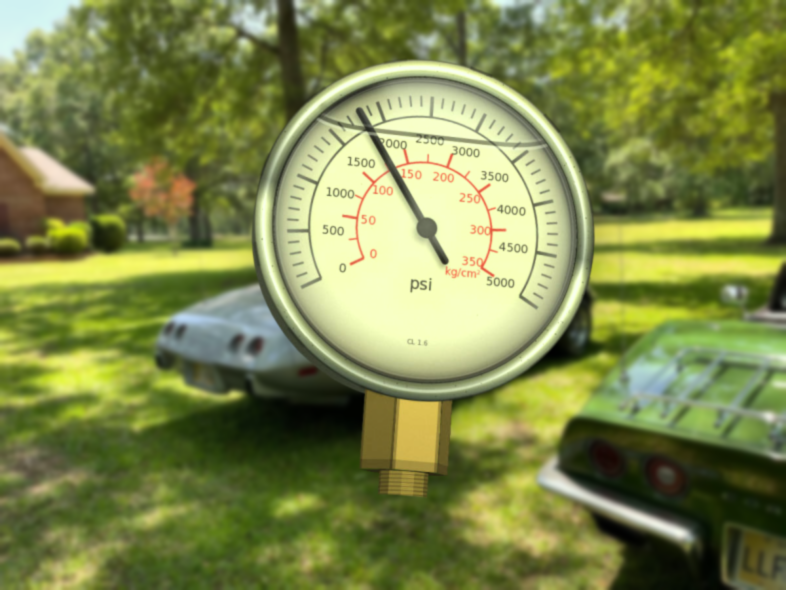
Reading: 1800 psi
